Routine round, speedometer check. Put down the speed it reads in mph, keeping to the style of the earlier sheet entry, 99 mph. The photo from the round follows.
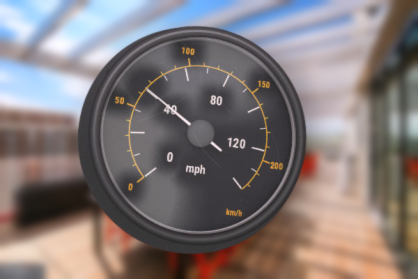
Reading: 40 mph
